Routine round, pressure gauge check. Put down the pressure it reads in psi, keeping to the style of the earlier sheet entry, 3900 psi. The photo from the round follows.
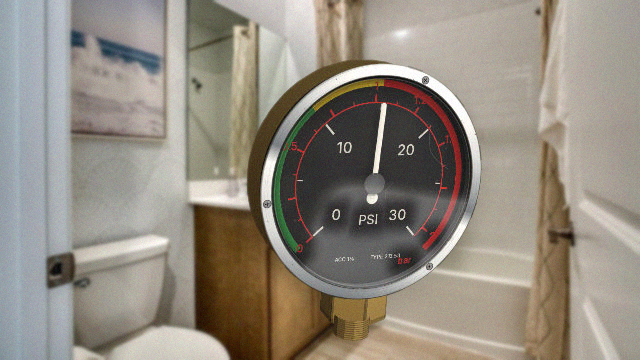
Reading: 15 psi
